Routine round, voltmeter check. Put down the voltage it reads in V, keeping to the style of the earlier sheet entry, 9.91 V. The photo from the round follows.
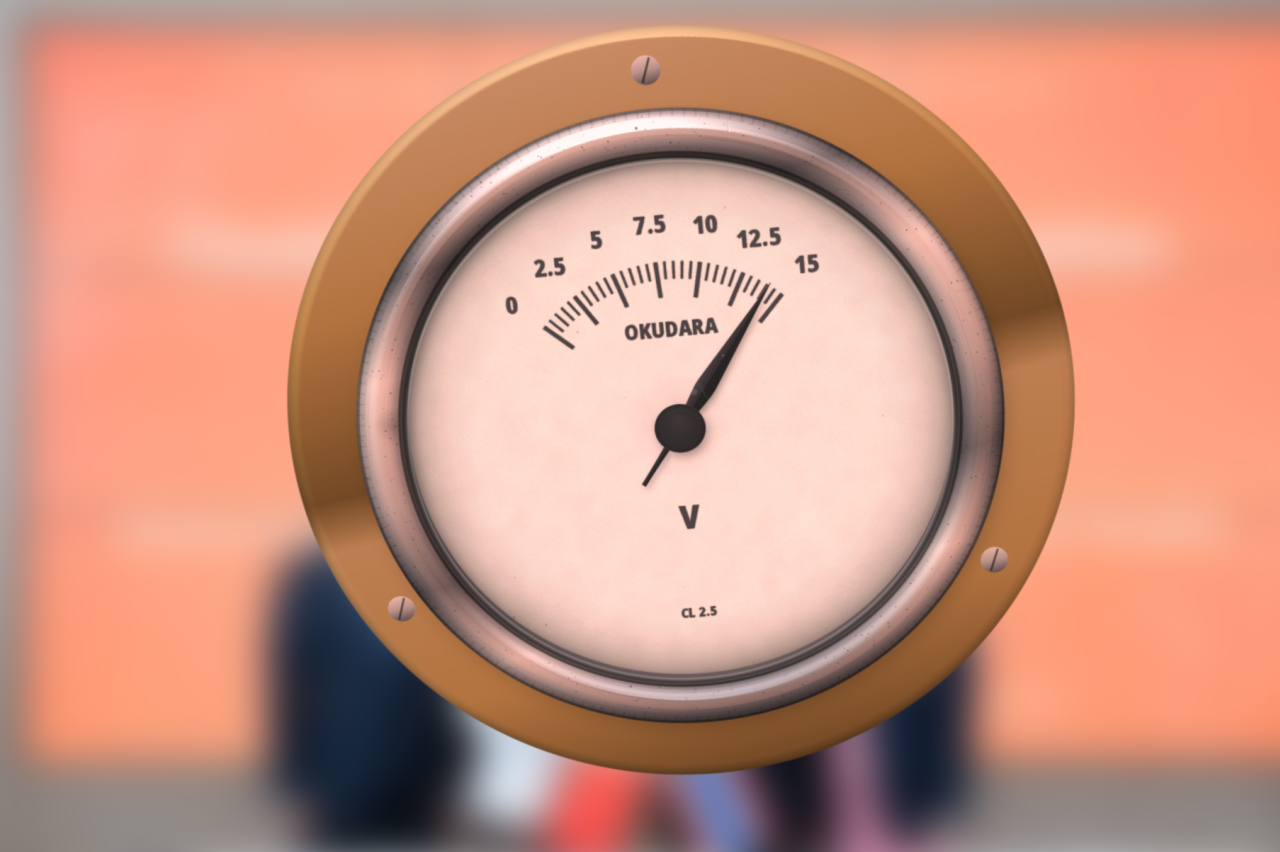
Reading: 14 V
